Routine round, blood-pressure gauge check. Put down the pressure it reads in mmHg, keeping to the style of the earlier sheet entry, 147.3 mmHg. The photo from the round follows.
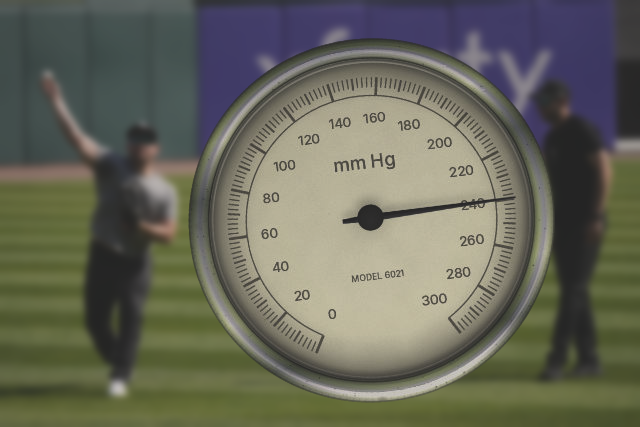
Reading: 240 mmHg
